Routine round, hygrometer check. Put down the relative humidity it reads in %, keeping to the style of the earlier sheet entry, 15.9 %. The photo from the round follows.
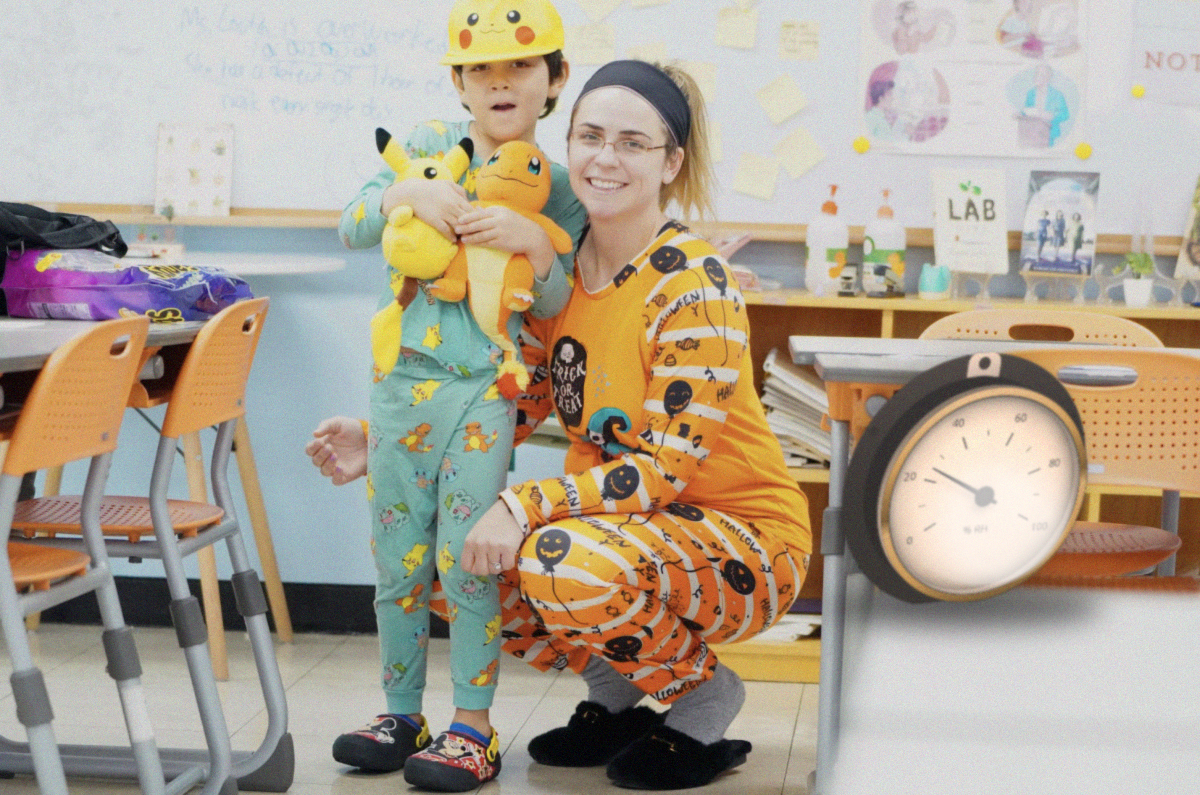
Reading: 25 %
